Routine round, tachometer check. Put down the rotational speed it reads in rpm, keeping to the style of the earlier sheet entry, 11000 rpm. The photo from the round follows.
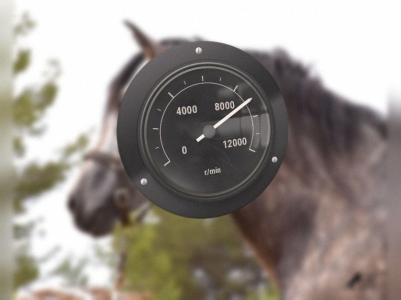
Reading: 9000 rpm
